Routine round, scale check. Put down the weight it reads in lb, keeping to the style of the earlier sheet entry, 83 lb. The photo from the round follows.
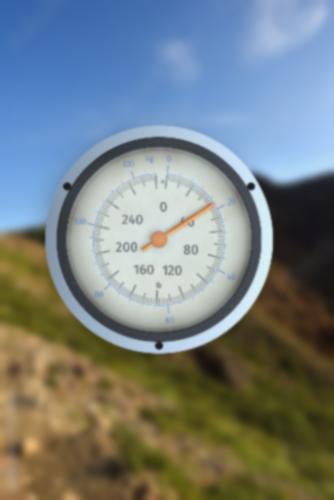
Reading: 40 lb
